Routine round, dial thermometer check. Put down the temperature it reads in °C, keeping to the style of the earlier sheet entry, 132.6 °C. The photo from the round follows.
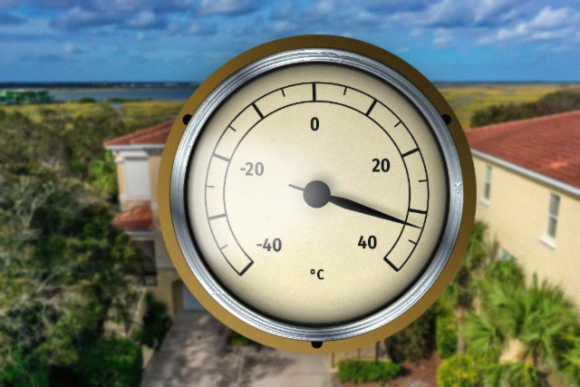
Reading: 32.5 °C
